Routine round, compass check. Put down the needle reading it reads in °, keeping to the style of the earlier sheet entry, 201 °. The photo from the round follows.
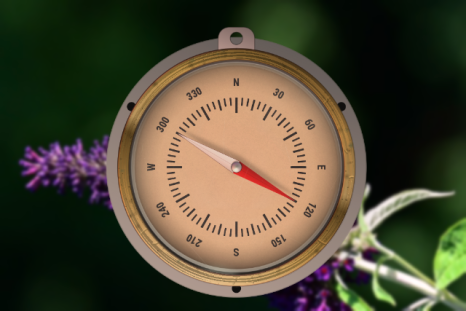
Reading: 120 °
